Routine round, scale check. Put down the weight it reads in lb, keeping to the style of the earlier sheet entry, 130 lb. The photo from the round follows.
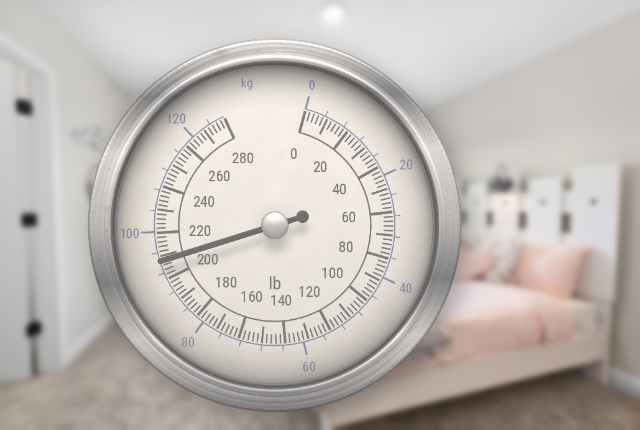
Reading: 208 lb
